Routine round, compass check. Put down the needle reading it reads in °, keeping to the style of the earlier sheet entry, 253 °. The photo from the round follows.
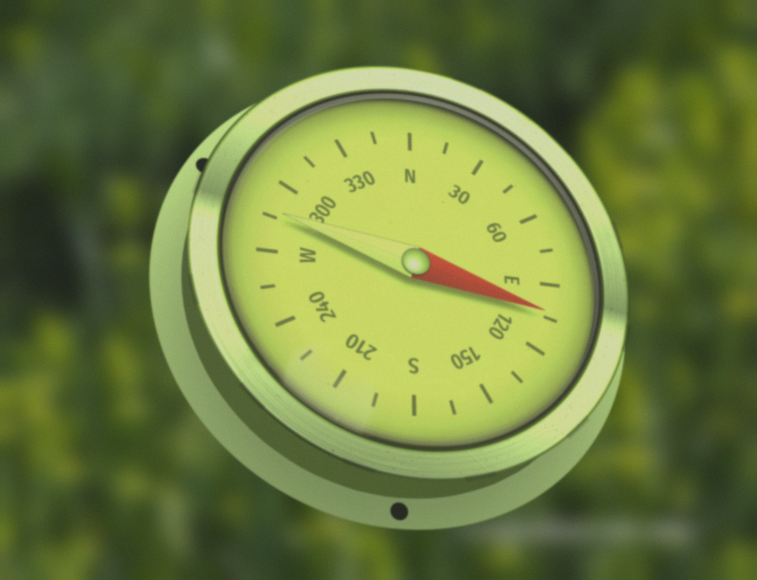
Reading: 105 °
